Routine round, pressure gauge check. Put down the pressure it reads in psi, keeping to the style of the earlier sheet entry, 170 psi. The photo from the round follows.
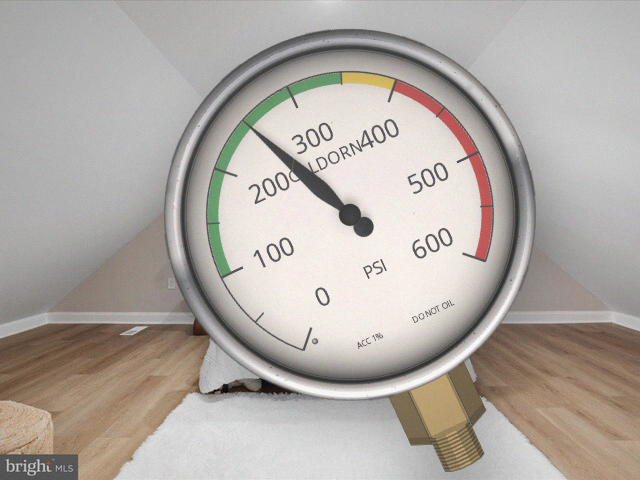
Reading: 250 psi
